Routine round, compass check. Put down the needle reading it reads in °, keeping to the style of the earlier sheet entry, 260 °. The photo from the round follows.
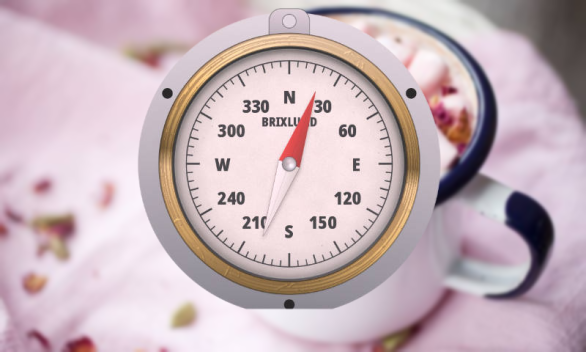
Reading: 20 °
